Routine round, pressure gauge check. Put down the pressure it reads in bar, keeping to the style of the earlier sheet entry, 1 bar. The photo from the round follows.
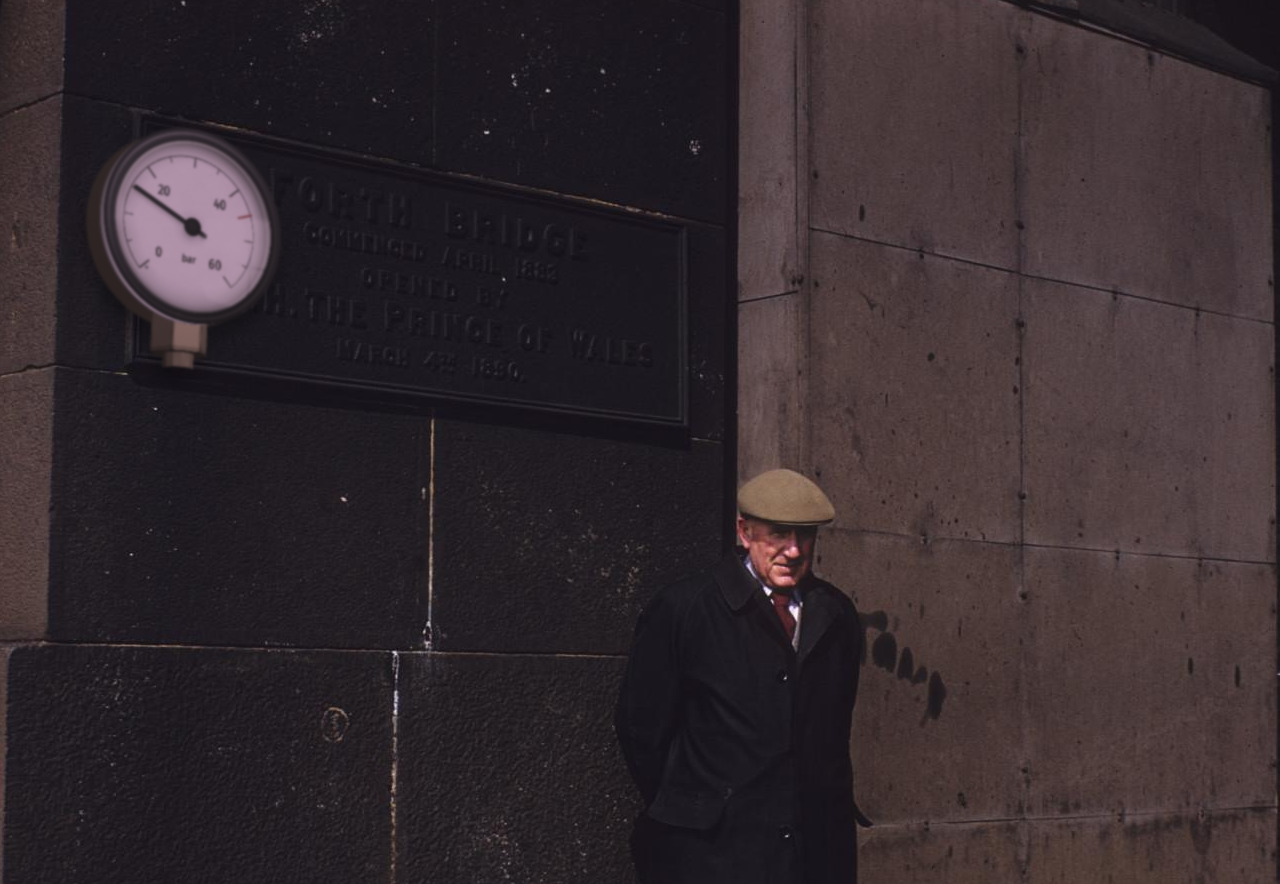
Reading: 15 bar
